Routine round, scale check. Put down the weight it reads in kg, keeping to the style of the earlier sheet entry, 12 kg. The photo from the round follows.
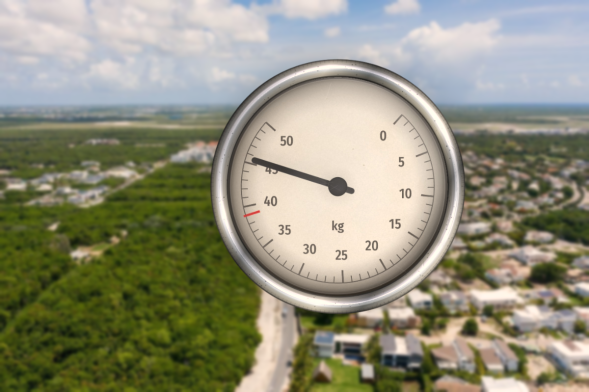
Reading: 45.5 kg
